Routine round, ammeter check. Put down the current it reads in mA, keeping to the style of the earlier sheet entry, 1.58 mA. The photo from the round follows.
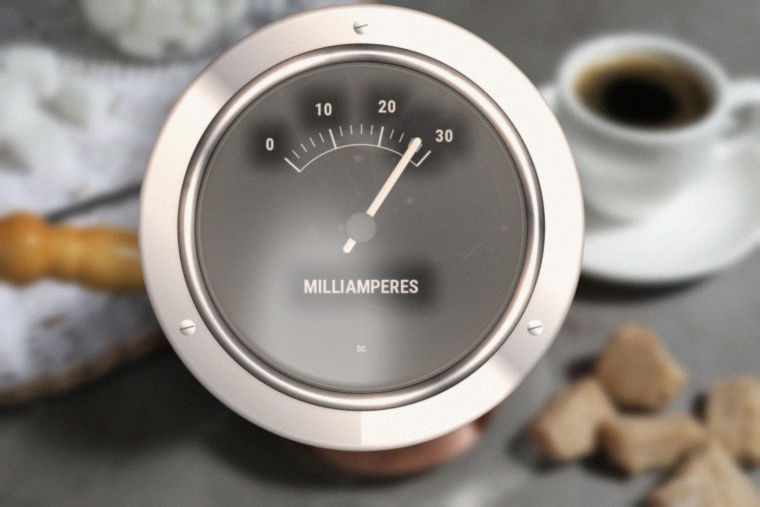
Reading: 27 mA
